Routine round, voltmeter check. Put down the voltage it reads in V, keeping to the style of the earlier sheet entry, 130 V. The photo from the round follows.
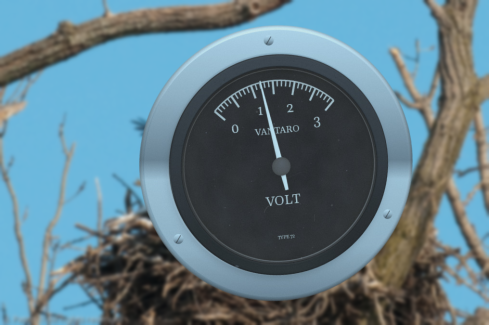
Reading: 1.2 V
